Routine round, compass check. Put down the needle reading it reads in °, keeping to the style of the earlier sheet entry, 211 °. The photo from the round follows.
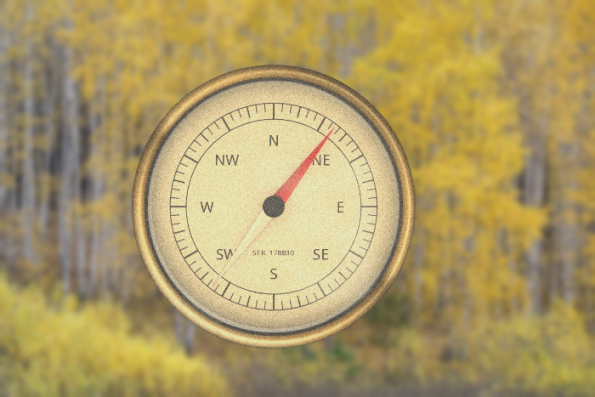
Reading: 37.5 °
